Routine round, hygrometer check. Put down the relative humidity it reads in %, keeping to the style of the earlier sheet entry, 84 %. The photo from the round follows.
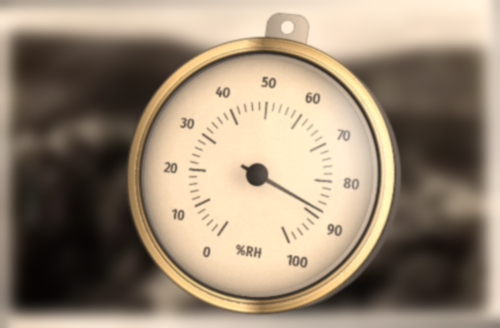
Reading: 88 %
